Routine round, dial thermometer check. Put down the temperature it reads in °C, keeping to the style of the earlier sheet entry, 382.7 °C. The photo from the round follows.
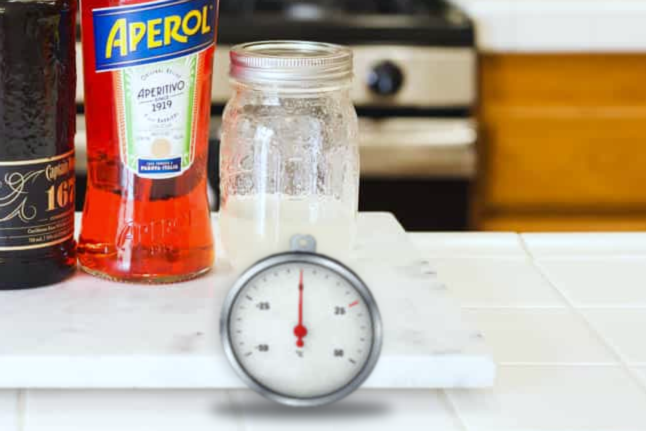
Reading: 0 °C
